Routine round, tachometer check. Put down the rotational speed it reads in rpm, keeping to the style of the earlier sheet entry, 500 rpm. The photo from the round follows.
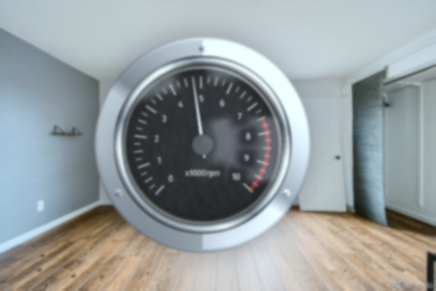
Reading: 4750 rpm
